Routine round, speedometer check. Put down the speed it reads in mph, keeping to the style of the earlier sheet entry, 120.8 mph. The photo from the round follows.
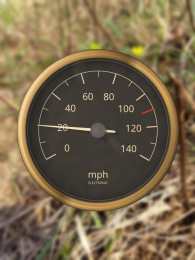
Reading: 20 mph
